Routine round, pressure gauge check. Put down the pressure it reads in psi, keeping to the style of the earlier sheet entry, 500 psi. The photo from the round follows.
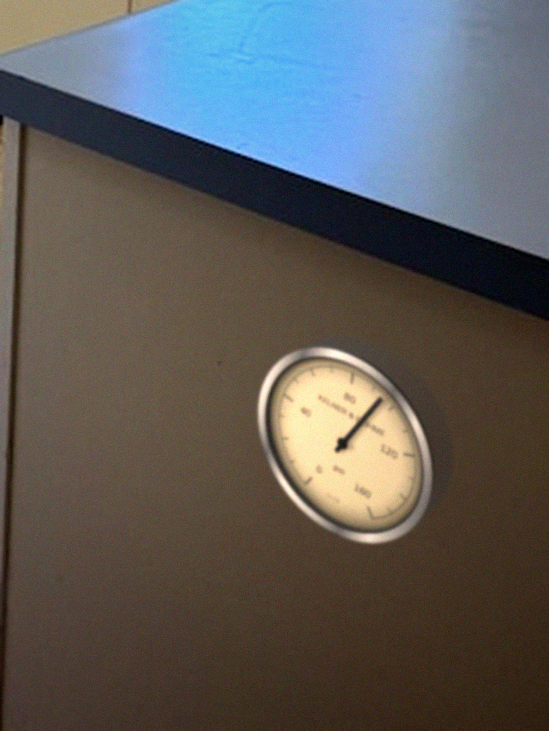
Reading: 95 psi
